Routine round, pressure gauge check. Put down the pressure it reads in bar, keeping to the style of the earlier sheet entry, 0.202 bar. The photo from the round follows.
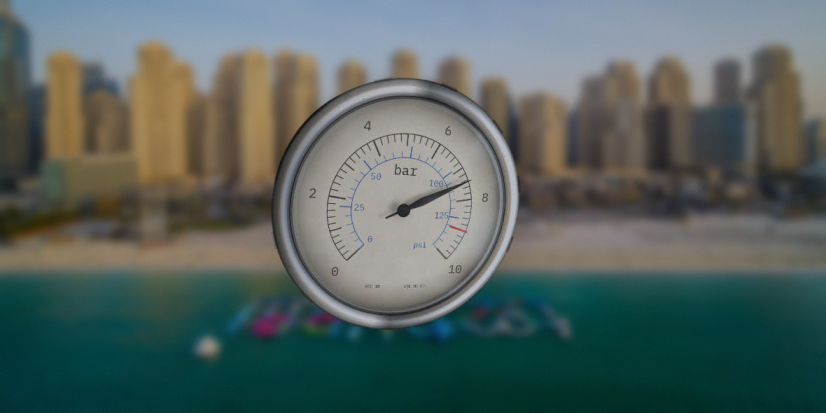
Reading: 7.4 bar
